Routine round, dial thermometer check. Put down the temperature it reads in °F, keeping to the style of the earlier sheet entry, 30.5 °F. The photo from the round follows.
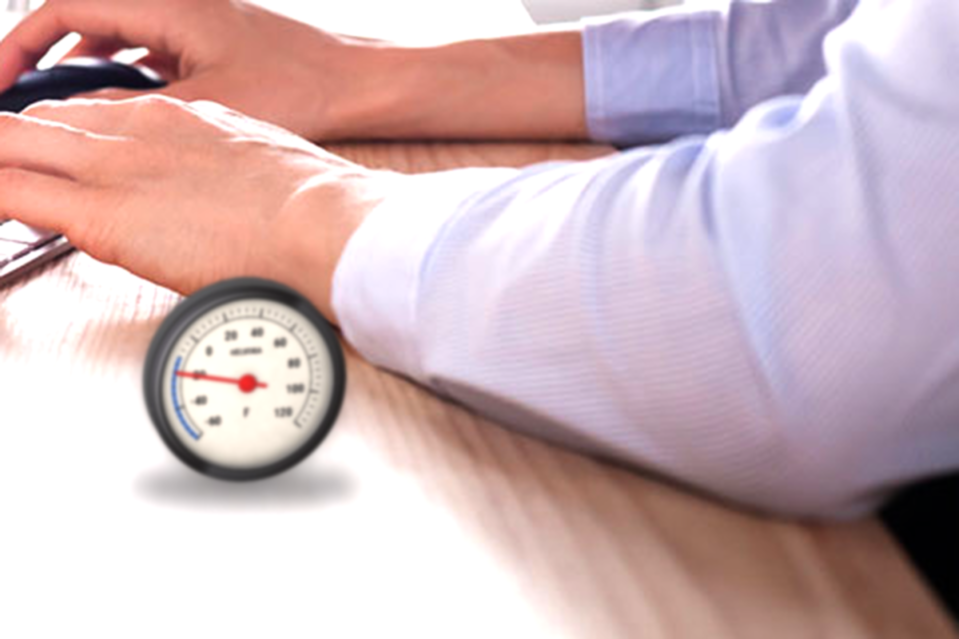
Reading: -20 °F
